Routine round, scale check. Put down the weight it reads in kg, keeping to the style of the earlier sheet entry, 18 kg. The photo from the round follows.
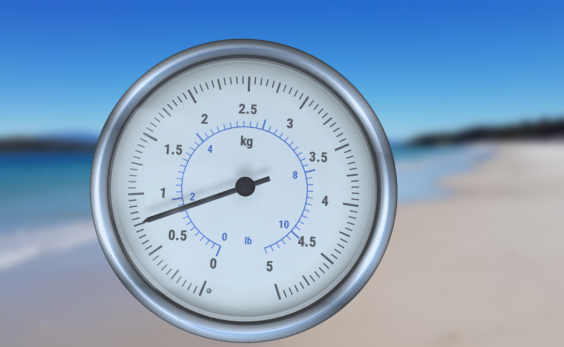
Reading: 0.75 kg
